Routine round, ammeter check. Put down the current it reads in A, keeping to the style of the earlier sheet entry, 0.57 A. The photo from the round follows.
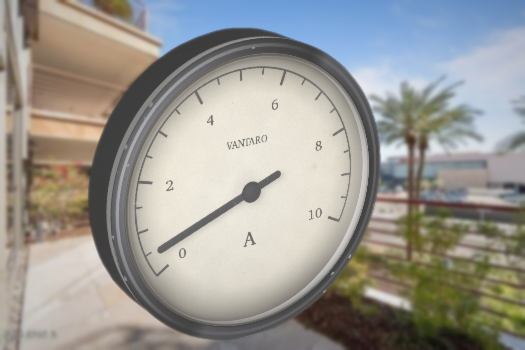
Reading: 0.5 A
